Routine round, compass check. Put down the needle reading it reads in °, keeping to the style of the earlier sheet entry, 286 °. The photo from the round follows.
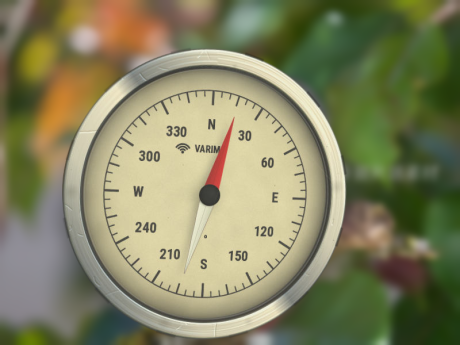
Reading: 15 °
